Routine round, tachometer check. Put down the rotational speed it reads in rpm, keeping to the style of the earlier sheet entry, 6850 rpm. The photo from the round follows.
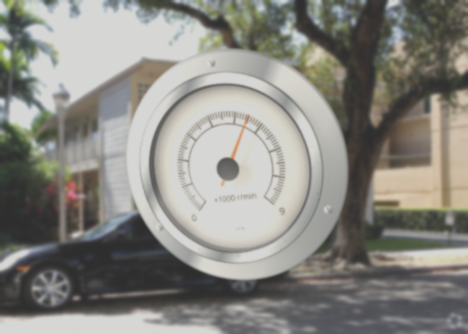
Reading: 5500 rpm
